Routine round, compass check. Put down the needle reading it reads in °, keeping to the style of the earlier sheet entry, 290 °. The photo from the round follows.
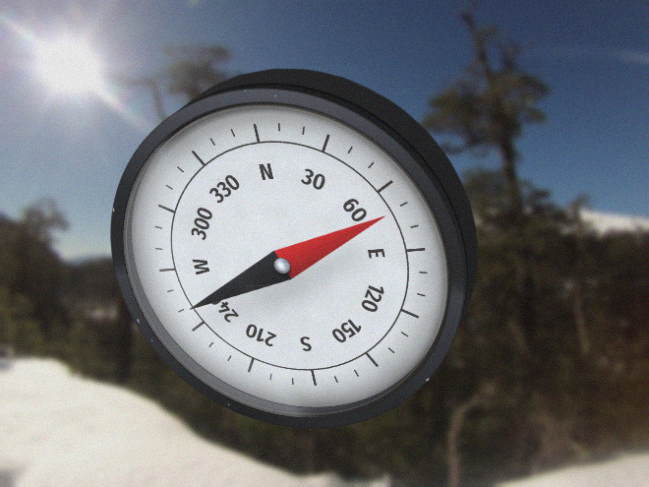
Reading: 70 °
